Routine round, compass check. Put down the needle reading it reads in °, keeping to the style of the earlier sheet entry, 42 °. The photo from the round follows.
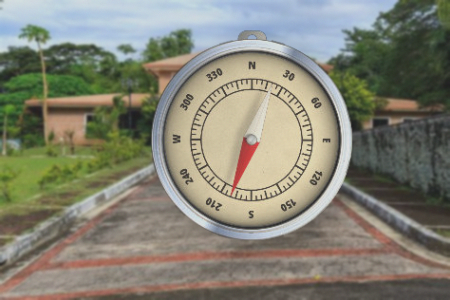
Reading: 200 °
